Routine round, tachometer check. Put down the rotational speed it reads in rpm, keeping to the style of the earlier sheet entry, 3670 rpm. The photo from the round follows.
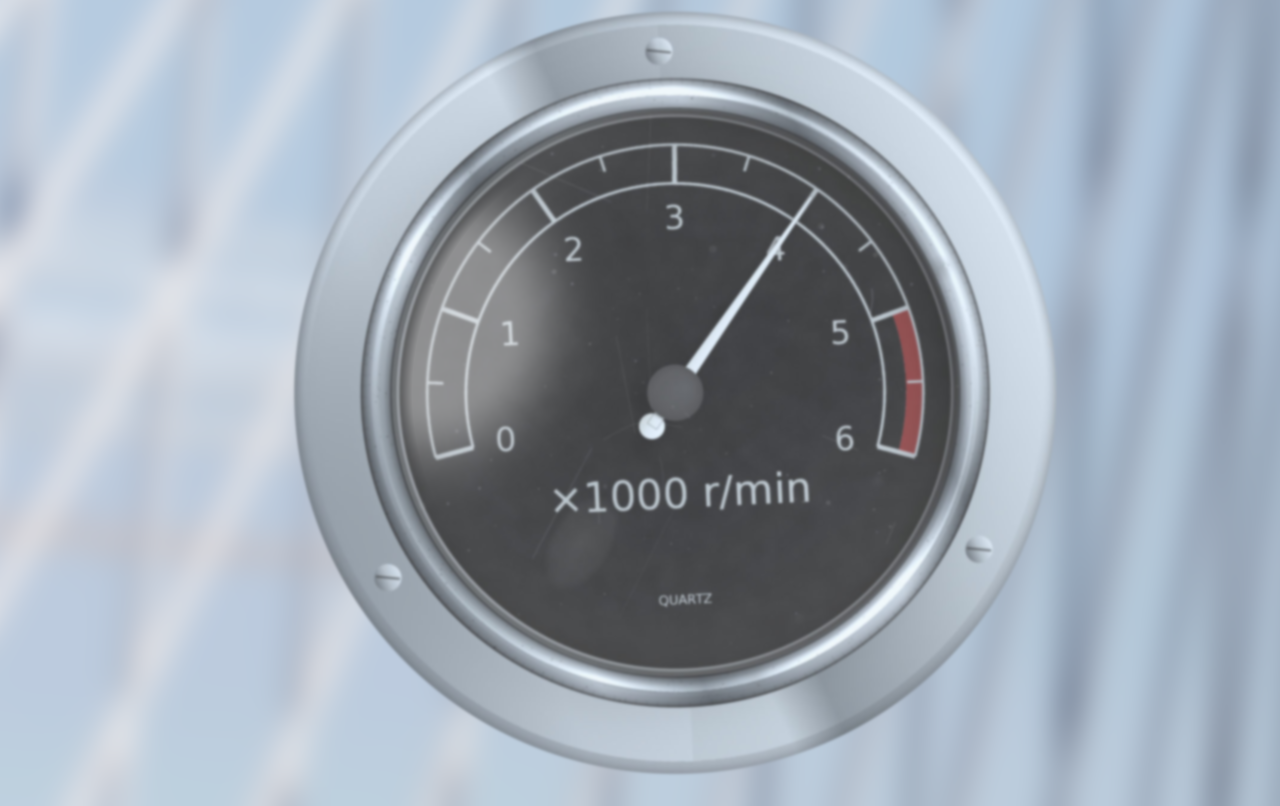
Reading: 4000 rpm
